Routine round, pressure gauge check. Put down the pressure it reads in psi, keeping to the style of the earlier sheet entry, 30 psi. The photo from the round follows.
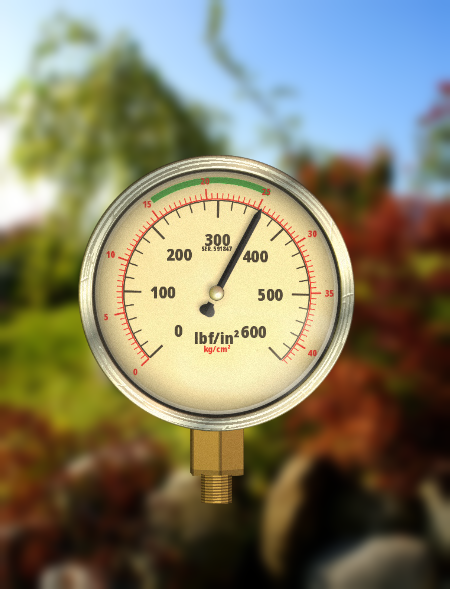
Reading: 360 psi
